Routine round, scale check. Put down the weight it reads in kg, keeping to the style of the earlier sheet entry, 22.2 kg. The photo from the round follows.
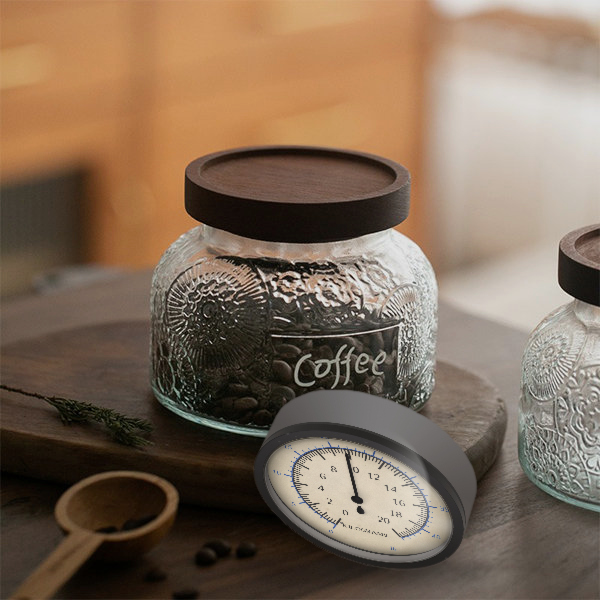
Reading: 10 kg
